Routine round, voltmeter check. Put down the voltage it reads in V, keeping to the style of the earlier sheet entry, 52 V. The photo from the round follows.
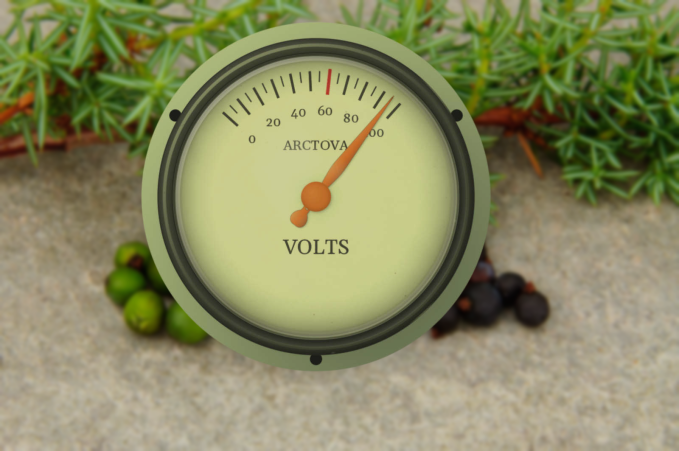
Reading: 95 V
